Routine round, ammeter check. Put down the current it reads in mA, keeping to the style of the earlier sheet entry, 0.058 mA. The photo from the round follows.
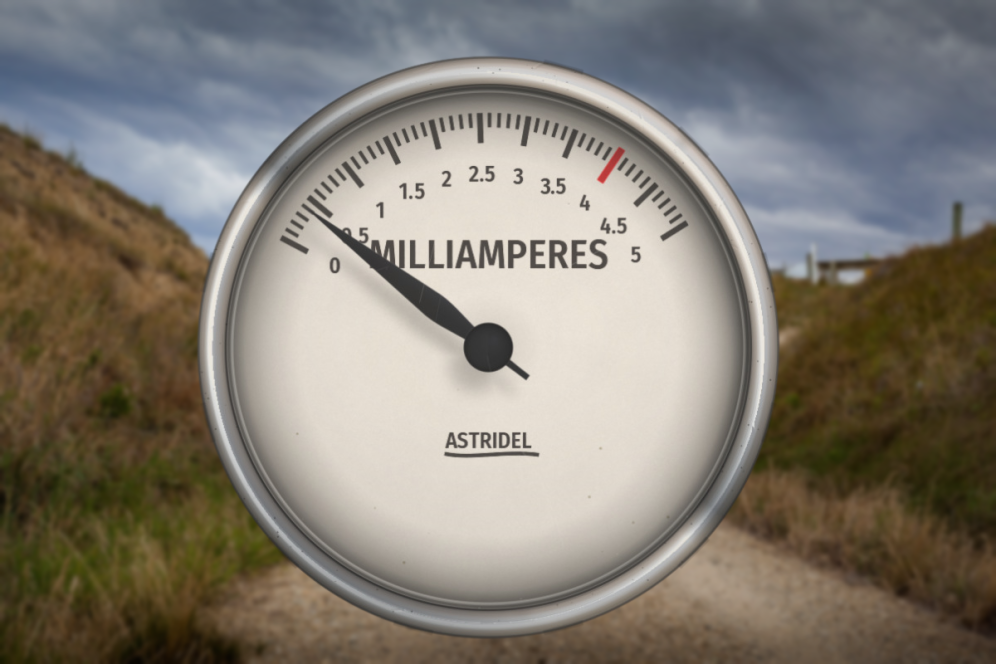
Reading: 0.4 mA
